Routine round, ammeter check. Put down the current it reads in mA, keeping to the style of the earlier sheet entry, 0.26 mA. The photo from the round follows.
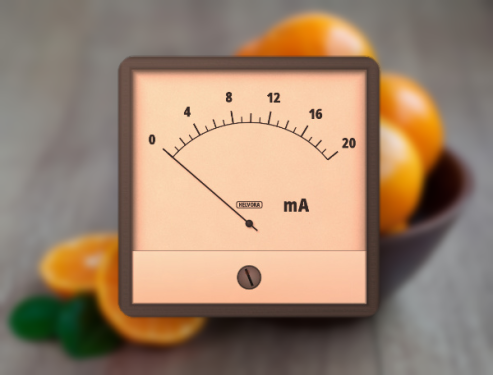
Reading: 0 mA
